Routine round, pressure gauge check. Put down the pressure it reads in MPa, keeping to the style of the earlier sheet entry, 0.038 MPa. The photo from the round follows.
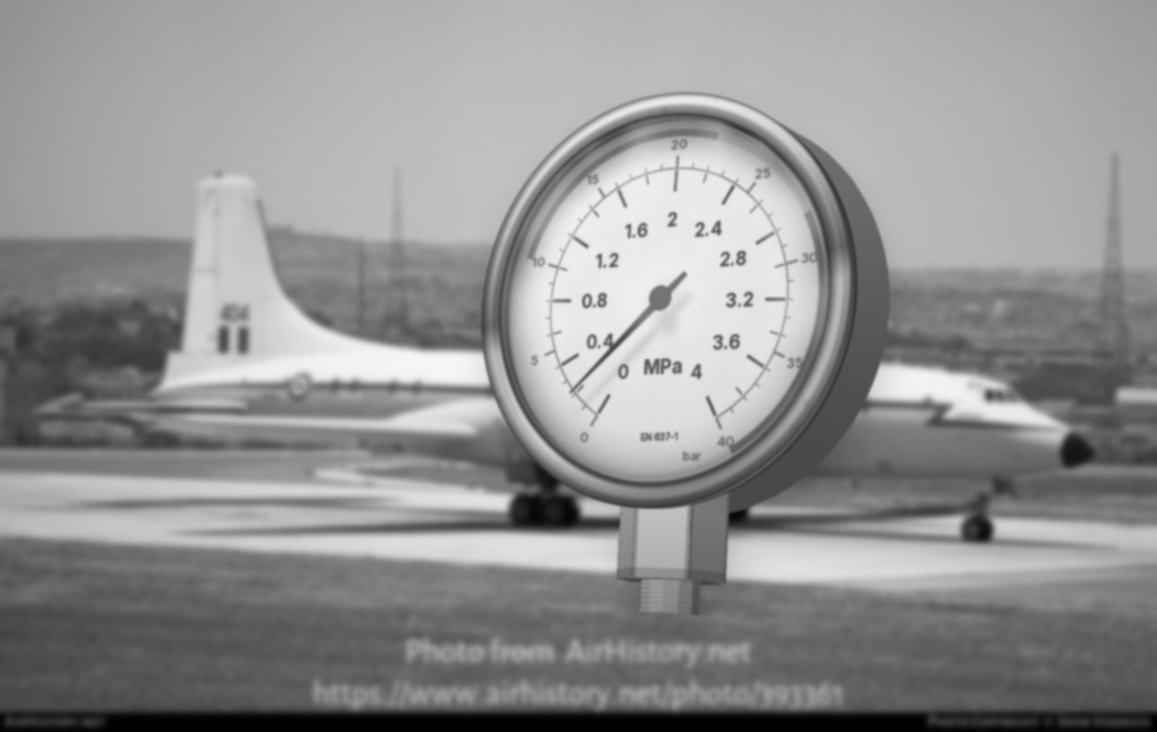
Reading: 0.2 MPa
